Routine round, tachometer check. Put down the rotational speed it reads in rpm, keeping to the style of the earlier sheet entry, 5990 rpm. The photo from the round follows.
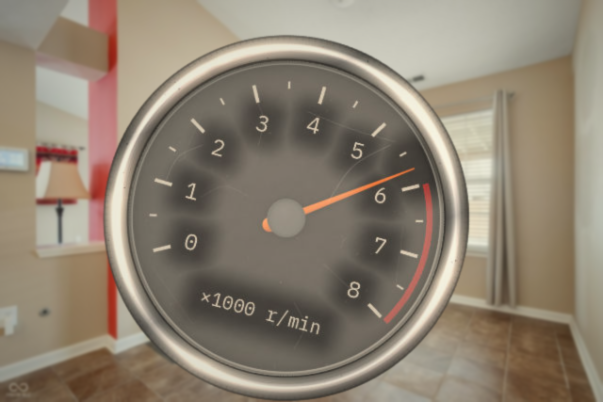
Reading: 5750 rpm
